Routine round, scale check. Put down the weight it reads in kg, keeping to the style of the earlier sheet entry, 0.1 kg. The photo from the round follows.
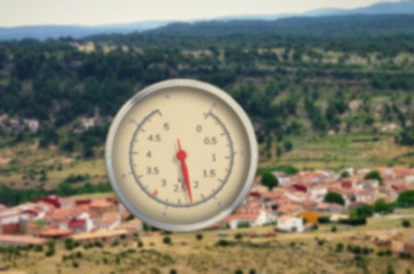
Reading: 2.25 kg
